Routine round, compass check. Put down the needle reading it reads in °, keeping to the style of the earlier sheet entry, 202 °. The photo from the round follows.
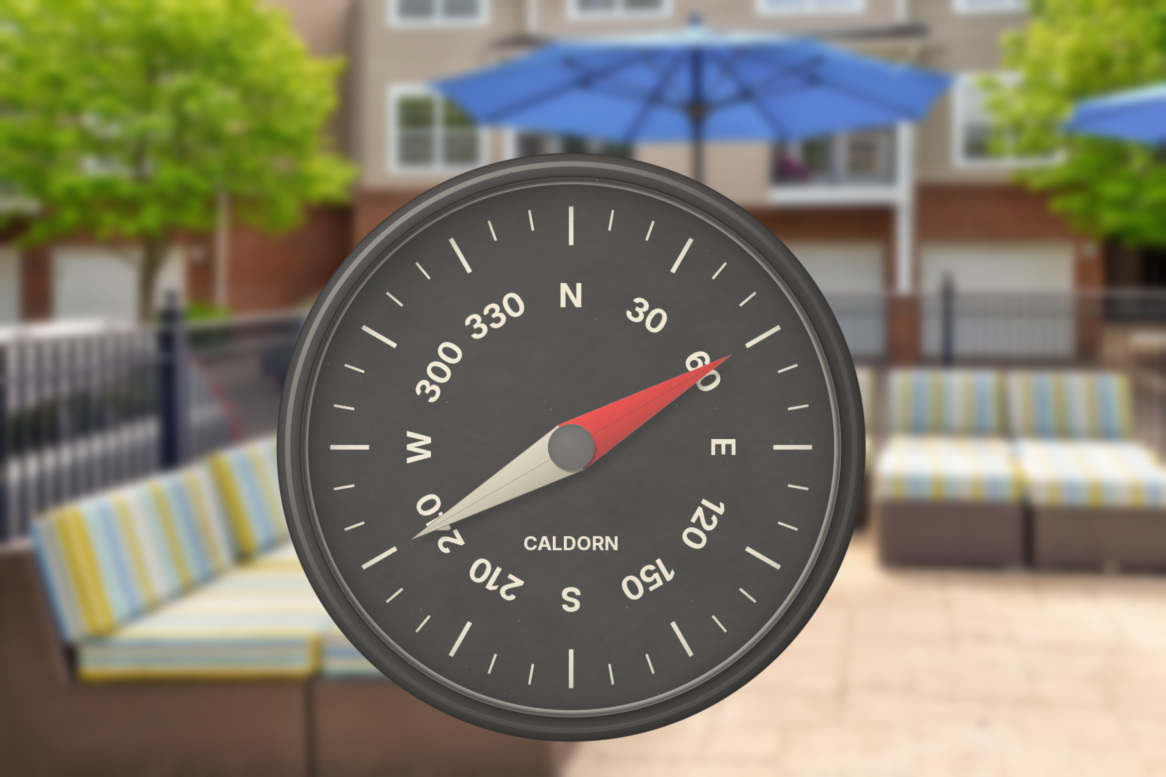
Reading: 60 °
